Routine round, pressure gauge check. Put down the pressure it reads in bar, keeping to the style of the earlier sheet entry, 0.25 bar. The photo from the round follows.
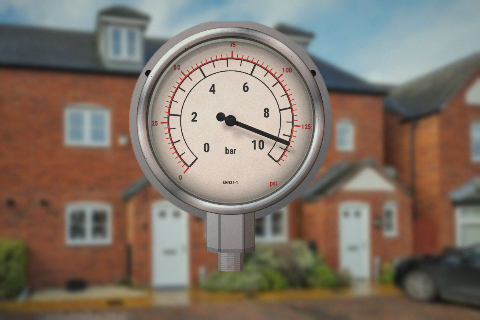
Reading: 9.25 bar
